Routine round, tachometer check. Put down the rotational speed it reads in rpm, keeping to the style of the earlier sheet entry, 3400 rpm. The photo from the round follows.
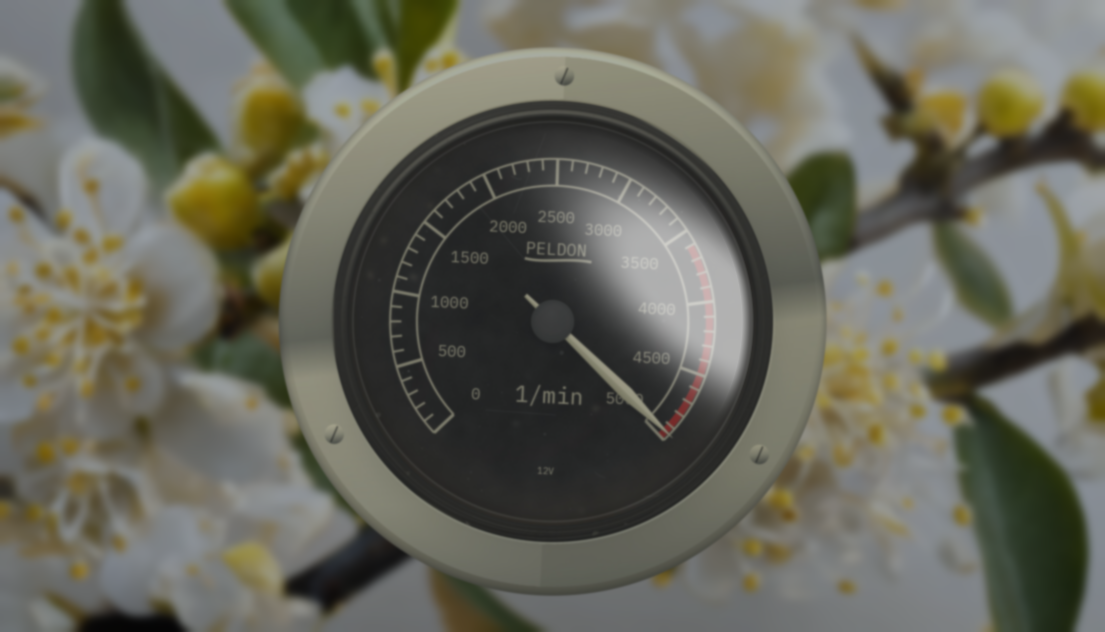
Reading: 4950 rpm
